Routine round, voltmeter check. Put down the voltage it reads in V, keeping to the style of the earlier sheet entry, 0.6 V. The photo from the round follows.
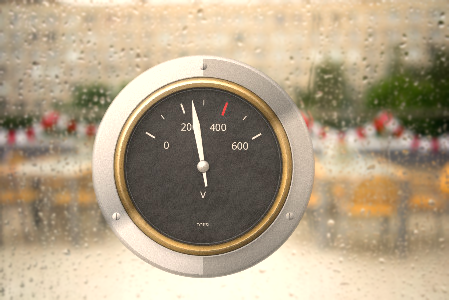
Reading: 250 V
